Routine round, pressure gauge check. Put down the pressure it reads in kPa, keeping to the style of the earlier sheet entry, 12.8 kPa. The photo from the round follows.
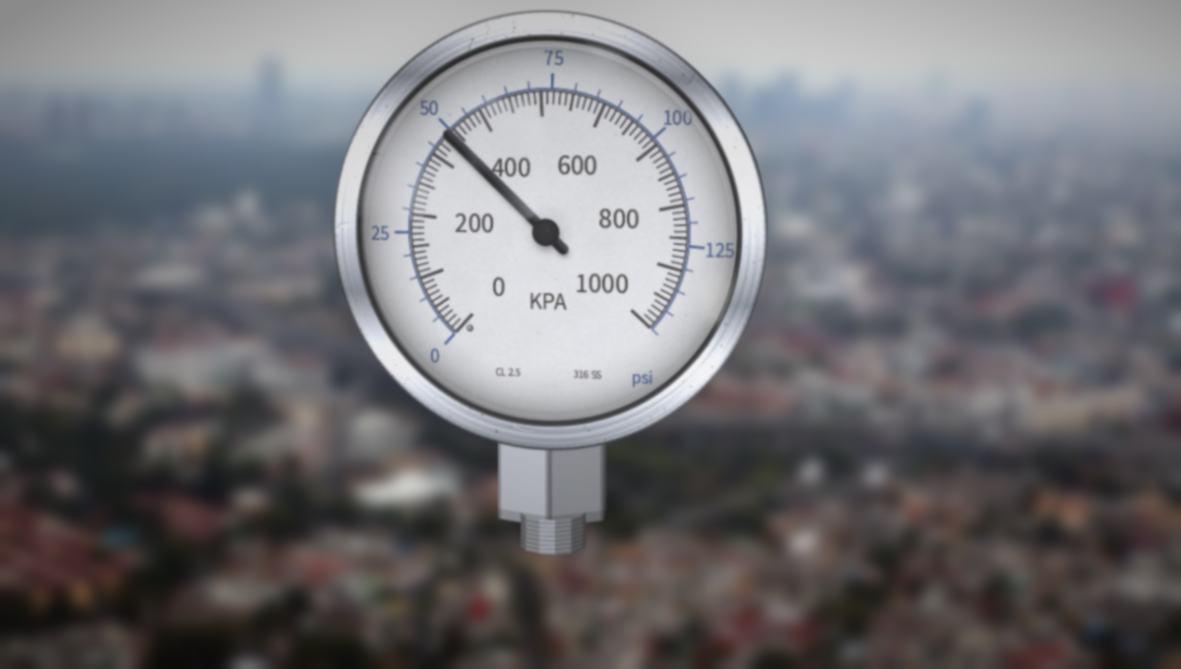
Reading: 340 kPa
